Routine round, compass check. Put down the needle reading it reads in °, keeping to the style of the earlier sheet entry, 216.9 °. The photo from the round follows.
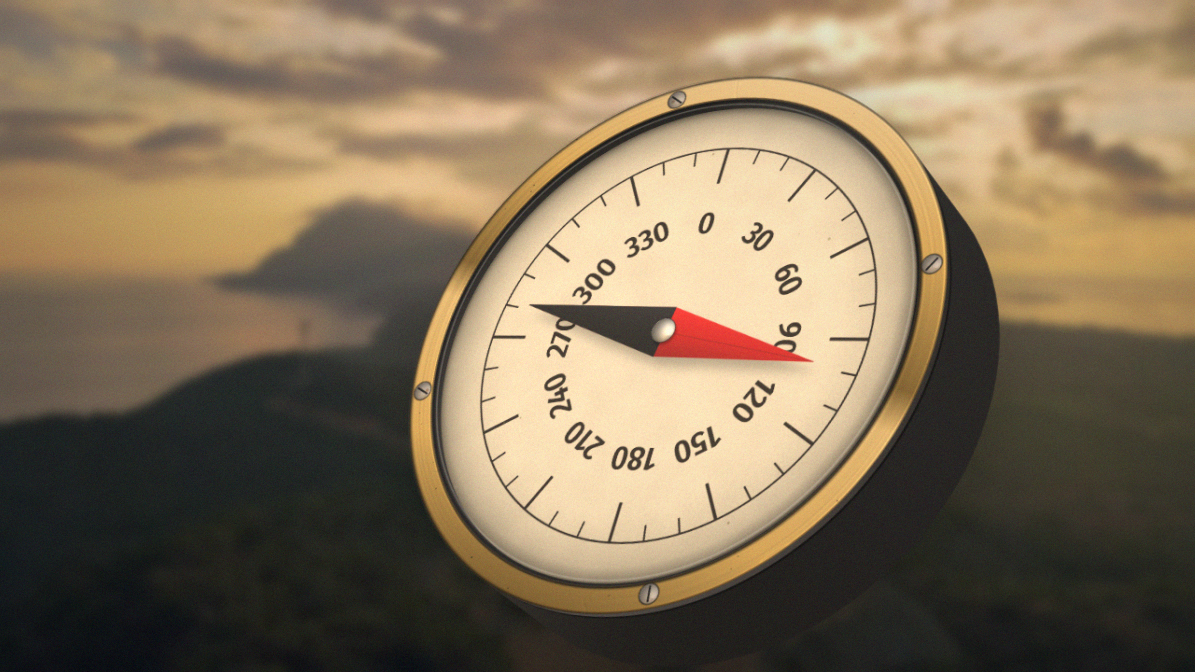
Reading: 100 °
